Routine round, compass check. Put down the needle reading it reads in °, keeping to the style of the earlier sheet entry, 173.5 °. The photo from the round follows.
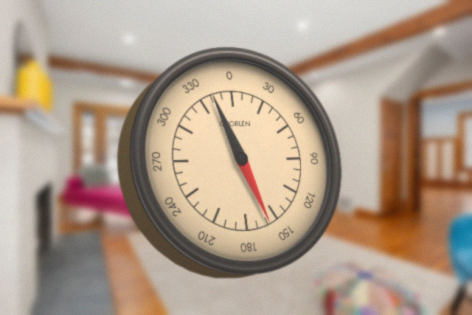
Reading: 160 °
